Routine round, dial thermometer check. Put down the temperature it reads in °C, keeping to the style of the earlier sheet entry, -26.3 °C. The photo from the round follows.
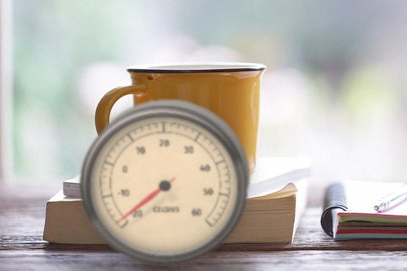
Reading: -18 °C
